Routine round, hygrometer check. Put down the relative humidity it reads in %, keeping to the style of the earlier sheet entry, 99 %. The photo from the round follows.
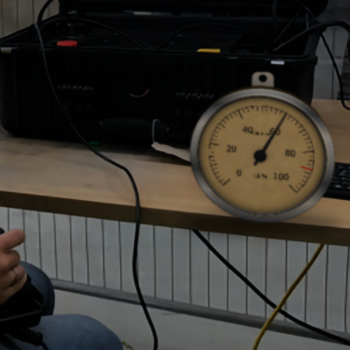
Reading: 60 %
